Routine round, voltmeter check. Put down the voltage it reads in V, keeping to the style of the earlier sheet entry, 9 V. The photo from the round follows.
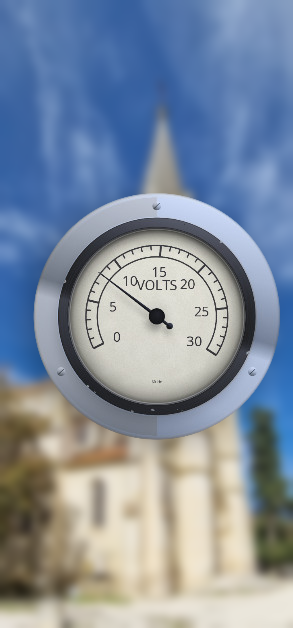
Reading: 8 V
